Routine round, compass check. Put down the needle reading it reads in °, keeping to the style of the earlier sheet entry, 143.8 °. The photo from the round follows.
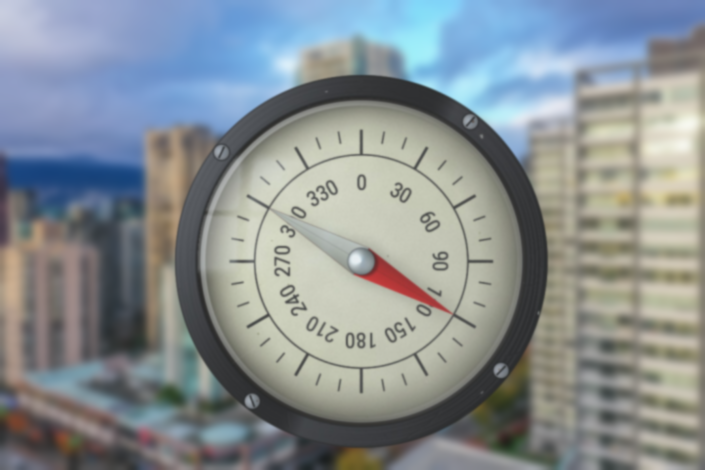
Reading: 120 °
